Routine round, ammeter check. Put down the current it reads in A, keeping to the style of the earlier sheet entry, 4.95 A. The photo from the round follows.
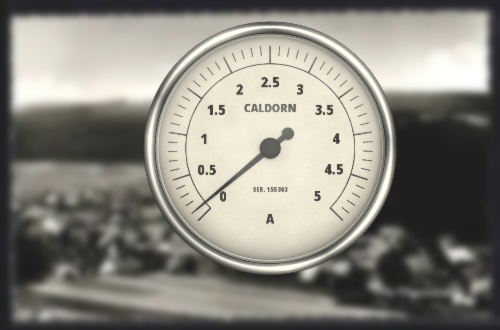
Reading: 0.1 A
